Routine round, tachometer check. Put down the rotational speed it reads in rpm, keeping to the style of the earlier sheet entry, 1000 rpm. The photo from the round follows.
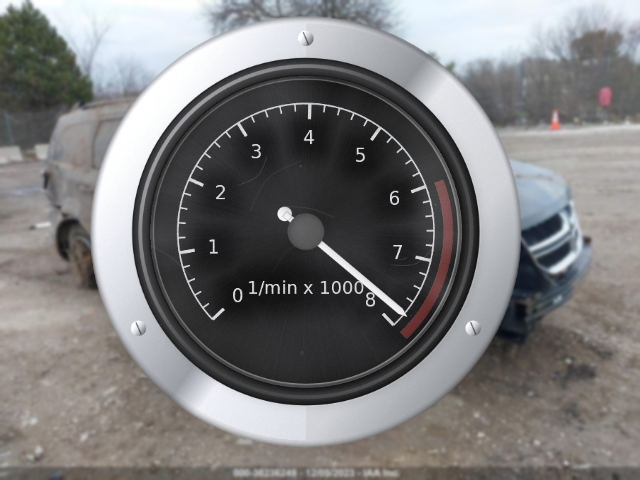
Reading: 7800 rpm
